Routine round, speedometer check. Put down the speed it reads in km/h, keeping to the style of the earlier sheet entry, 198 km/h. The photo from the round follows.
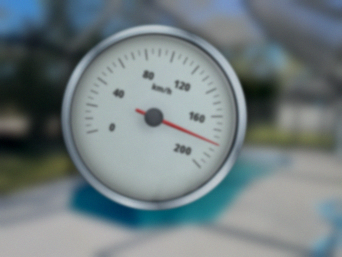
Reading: 180 km/h
